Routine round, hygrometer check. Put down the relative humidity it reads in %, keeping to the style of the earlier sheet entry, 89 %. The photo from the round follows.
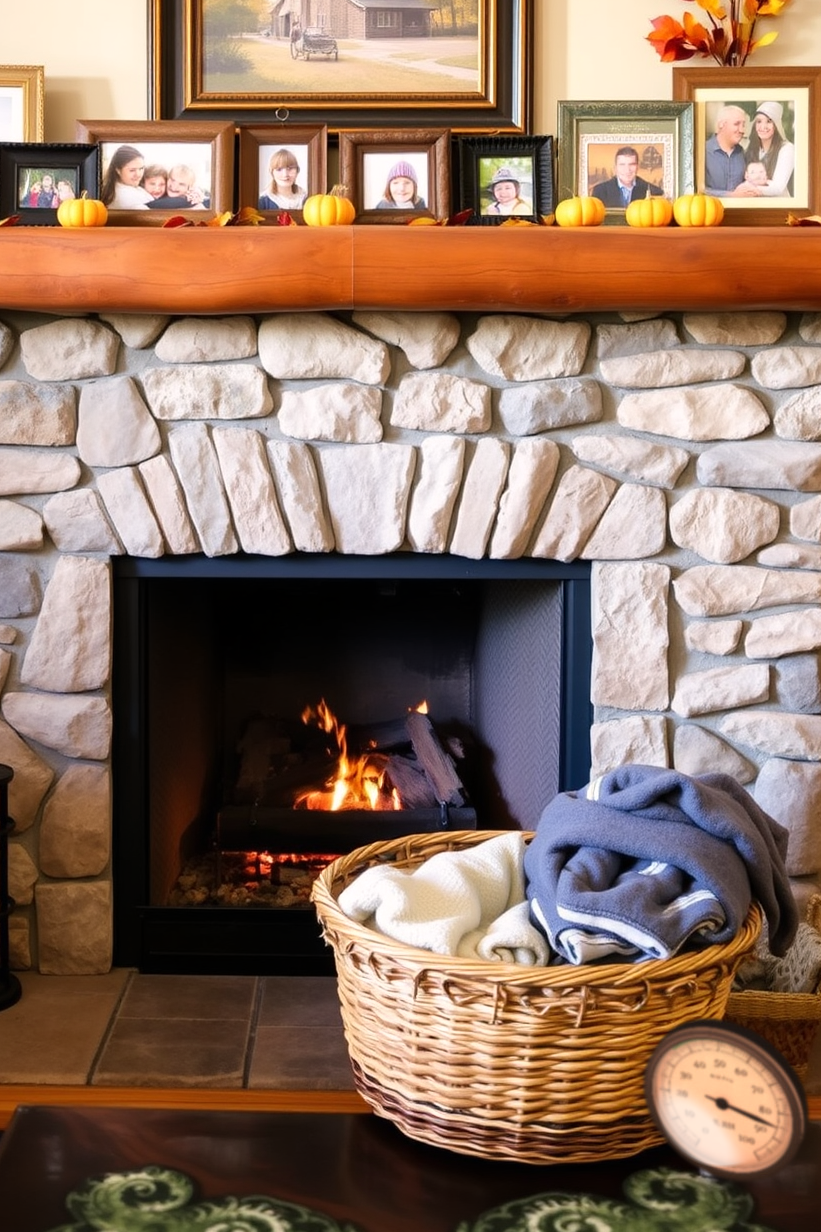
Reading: 85 %
